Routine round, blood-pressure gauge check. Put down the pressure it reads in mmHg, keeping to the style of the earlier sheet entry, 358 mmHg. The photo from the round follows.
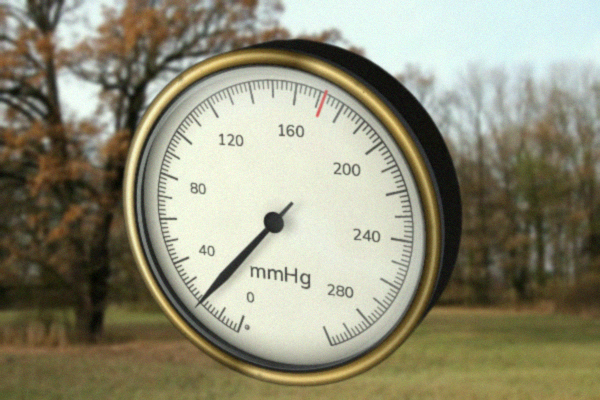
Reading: 20 mmHg
